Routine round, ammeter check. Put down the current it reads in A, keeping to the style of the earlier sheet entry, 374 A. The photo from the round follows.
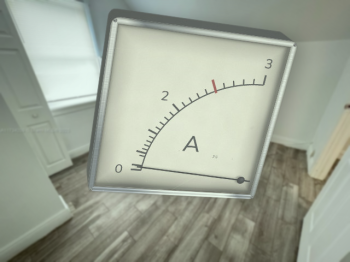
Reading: 0.5 A
